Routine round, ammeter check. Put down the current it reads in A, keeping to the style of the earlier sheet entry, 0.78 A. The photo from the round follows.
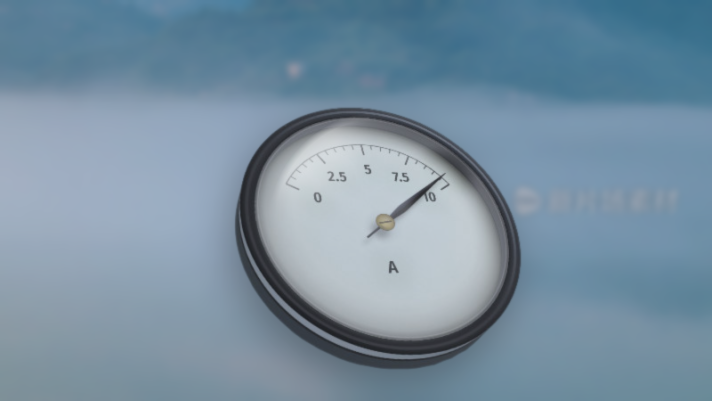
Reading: 9.5 A
